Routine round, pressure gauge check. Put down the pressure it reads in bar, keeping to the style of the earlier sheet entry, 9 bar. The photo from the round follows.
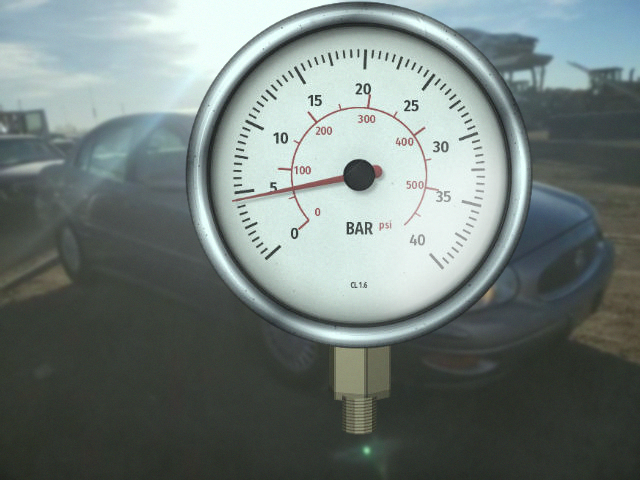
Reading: 4.5 bar
